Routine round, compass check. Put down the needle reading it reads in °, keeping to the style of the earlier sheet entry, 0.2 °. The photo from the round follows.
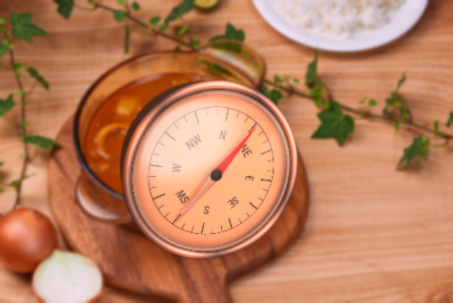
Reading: 30 °
